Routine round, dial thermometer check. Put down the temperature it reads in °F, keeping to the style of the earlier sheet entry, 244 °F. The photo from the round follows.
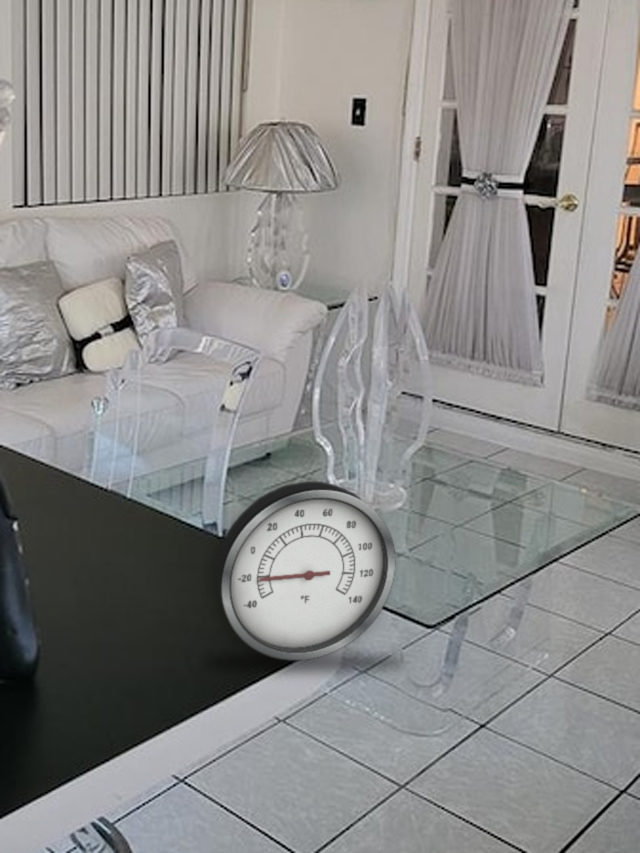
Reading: -20 °F
